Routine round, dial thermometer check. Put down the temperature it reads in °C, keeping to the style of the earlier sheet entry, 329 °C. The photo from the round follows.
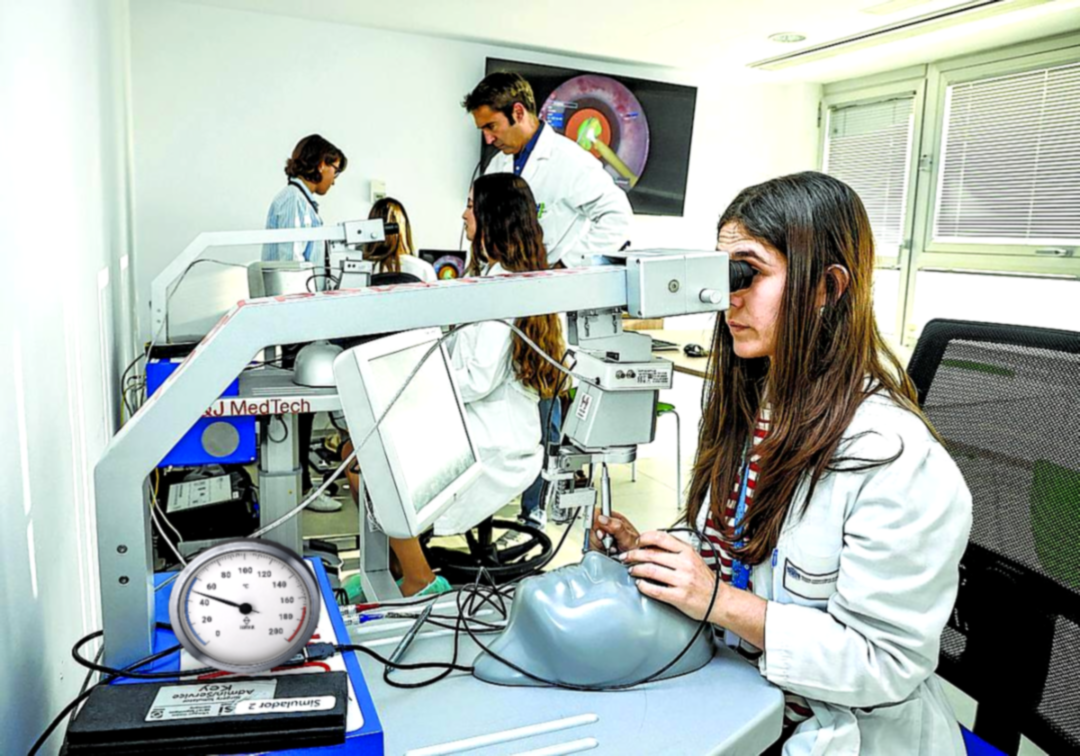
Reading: 50 °C
